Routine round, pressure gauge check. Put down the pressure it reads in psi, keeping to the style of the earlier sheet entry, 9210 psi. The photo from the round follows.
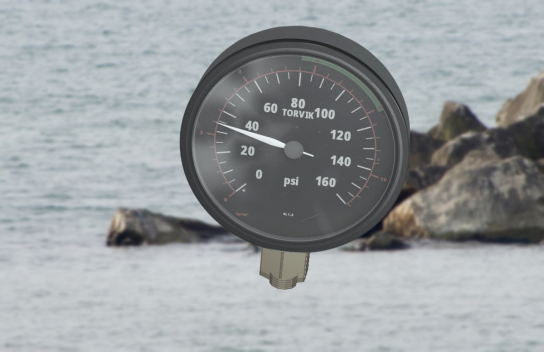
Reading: 35 psi
